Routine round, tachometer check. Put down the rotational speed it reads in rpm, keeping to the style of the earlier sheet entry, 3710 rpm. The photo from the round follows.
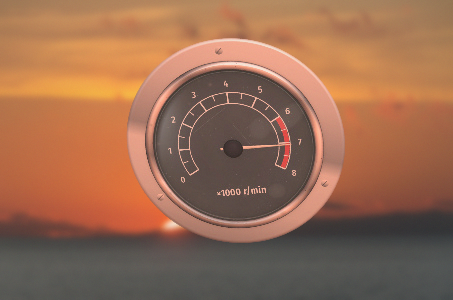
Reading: 7000 rpm
